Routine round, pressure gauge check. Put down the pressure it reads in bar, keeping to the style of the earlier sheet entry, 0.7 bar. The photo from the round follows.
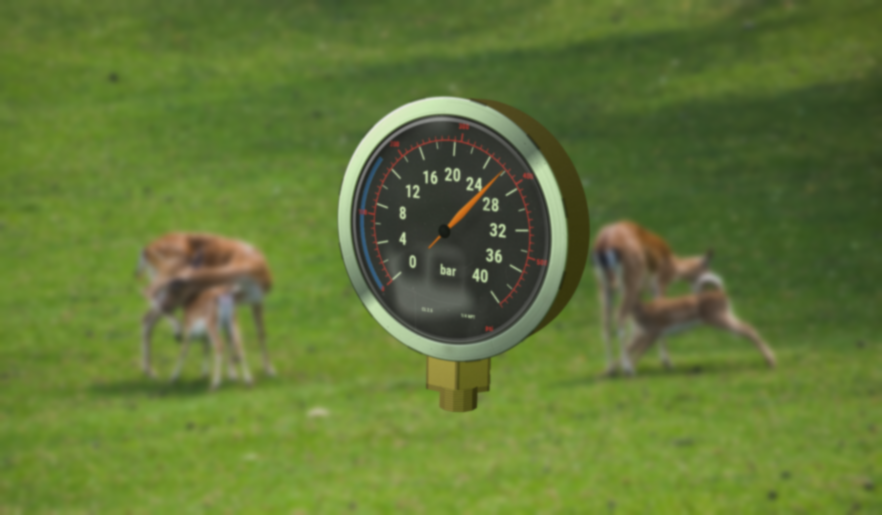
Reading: 26 bar
